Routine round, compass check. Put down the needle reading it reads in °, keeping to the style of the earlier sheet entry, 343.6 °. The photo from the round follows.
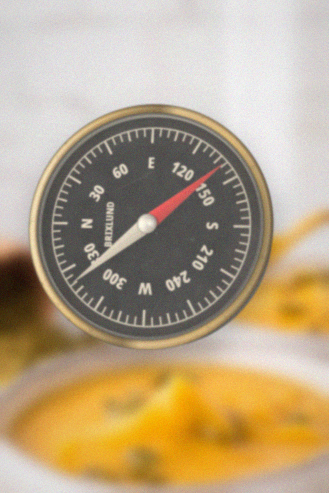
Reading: 140 °
